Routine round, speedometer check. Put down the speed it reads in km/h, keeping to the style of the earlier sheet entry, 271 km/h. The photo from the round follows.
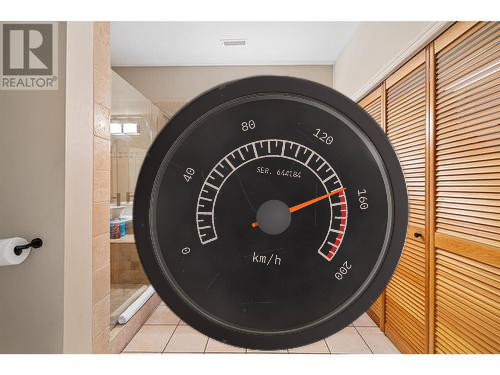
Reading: 150 km/h
